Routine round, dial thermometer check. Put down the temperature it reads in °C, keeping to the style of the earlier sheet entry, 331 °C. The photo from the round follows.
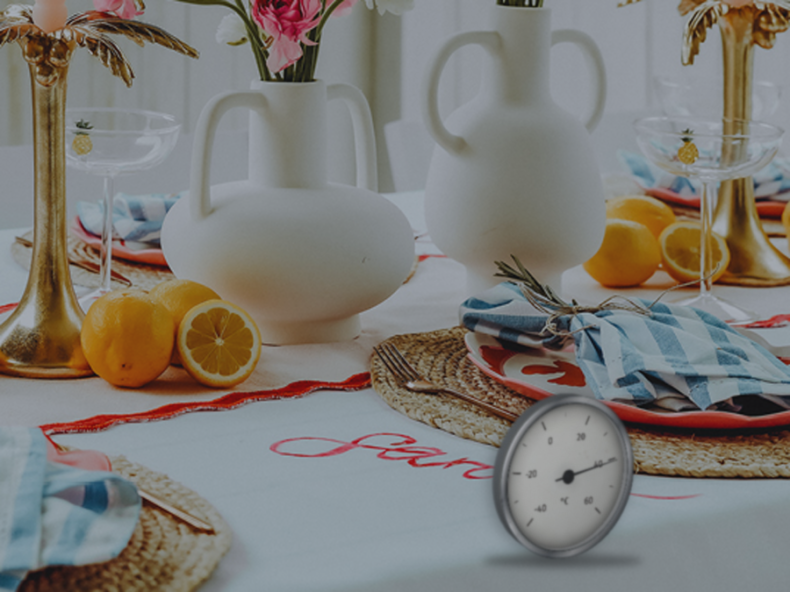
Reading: 40 °C
